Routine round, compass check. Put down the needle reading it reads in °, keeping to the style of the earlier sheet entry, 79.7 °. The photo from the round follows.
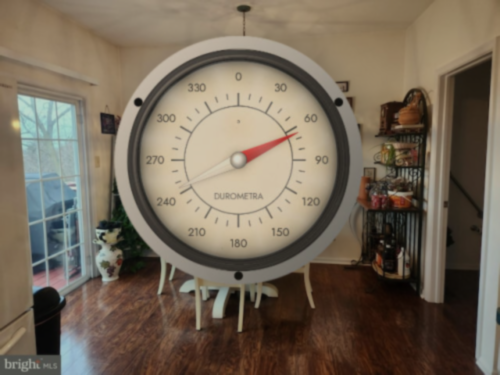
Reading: 65 °
